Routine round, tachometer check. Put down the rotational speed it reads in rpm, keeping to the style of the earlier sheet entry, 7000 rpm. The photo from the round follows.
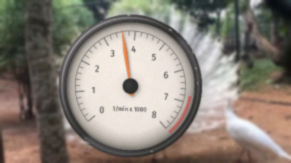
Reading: 3600 rpm
